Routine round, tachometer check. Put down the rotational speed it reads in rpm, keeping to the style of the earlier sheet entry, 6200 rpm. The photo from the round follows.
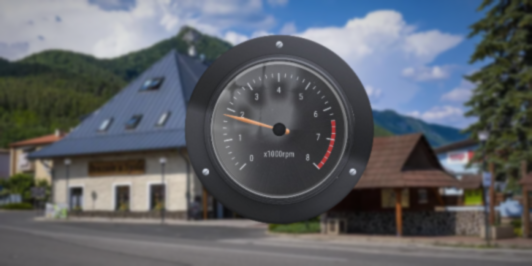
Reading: 1800 rpm
